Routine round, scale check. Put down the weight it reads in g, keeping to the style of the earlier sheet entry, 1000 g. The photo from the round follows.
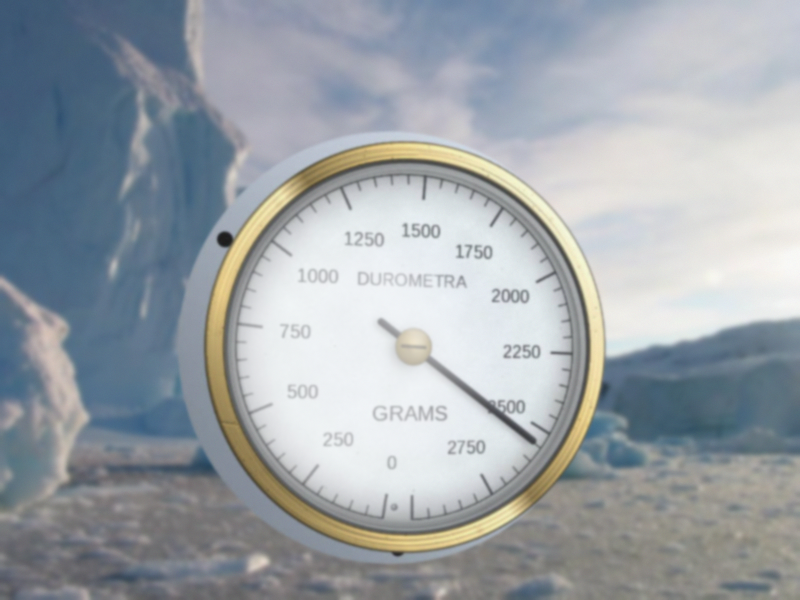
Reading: 2550 g
